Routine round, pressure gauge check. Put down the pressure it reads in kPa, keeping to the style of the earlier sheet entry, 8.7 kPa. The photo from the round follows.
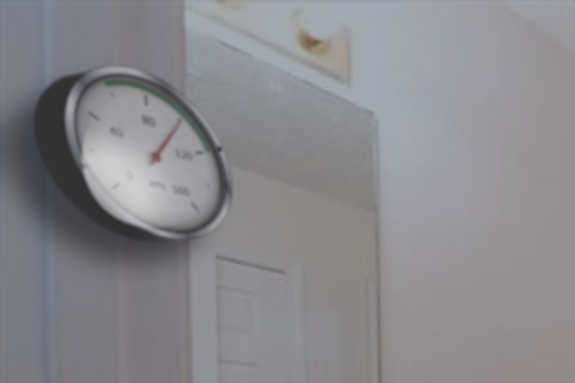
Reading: 100 kPa
